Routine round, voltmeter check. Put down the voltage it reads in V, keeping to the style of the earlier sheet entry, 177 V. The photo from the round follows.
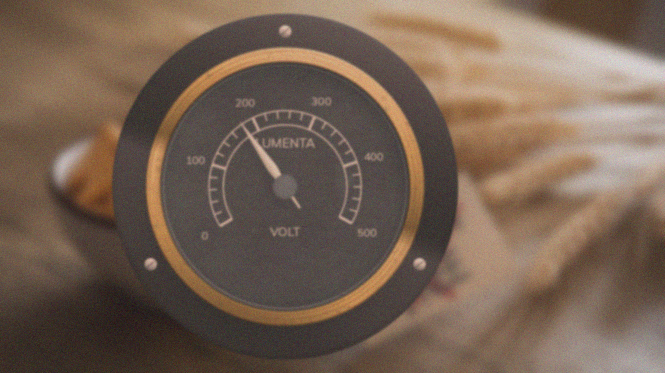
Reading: 180 V
